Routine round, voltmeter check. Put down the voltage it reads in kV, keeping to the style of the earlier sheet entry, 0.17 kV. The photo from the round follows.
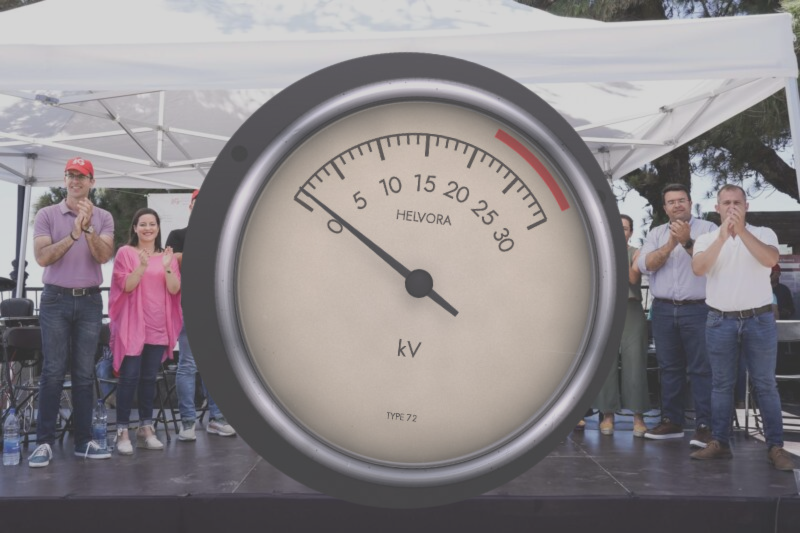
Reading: 1 kV
